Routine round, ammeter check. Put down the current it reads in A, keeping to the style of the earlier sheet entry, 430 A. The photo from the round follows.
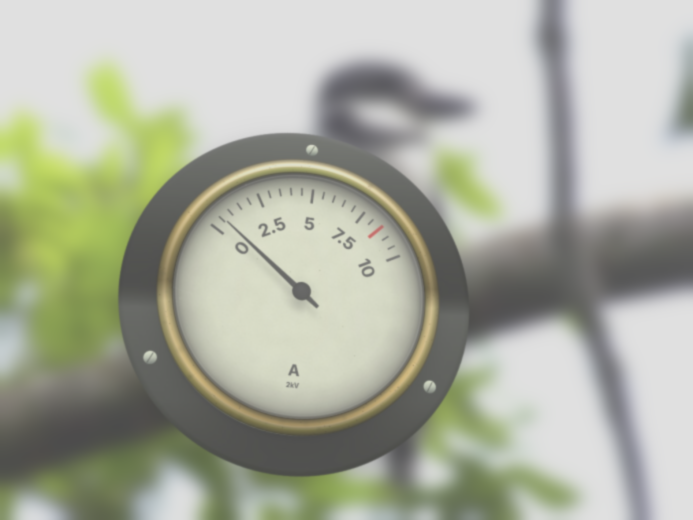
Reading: 0.5 A
